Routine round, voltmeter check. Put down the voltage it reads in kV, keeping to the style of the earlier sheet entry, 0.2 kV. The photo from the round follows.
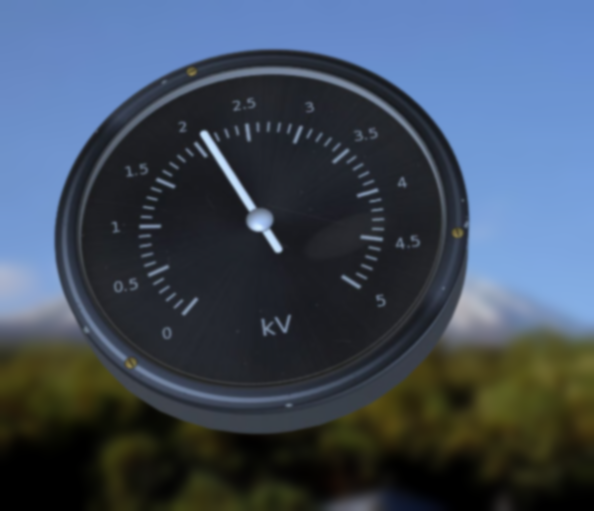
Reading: 2.1 kV
